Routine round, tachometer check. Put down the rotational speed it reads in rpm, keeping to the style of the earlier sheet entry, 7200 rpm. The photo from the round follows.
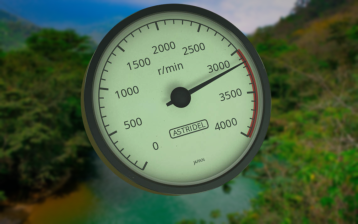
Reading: 3150 rpm
